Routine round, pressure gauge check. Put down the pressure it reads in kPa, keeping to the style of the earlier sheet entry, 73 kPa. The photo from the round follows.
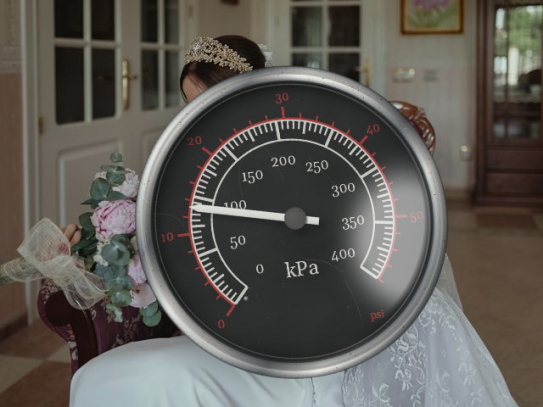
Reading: 90 kPa
